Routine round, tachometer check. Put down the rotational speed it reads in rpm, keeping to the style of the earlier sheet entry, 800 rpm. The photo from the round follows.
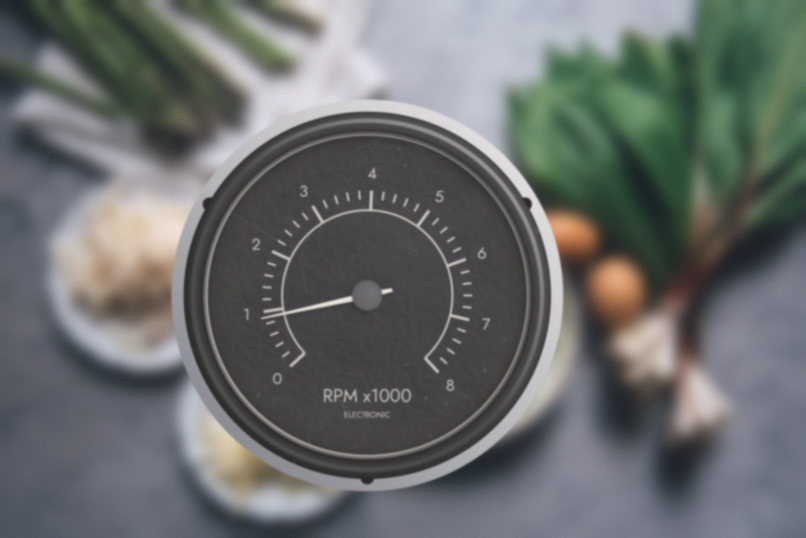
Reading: 900 rpm
